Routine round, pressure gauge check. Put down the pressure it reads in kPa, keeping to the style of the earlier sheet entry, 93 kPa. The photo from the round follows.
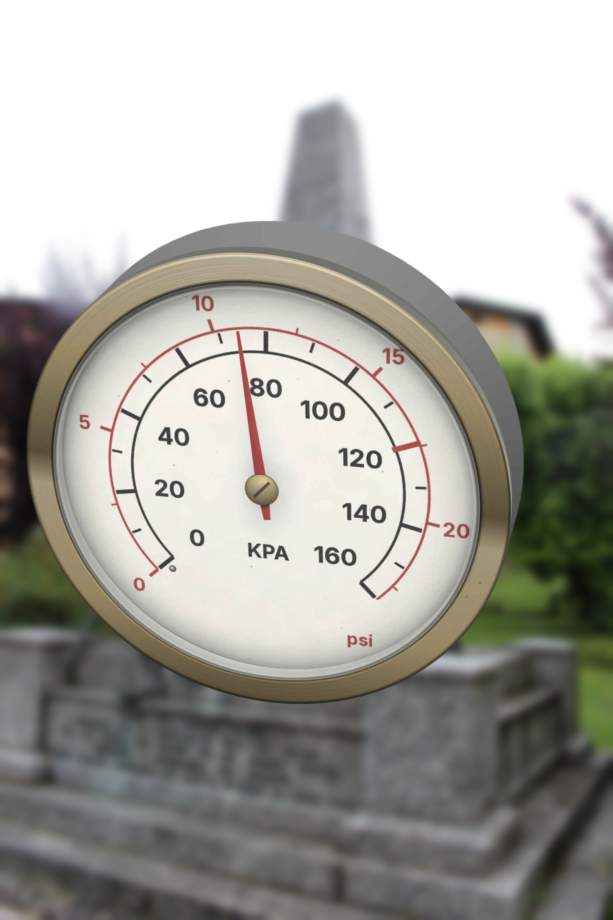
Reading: 75 kPa
